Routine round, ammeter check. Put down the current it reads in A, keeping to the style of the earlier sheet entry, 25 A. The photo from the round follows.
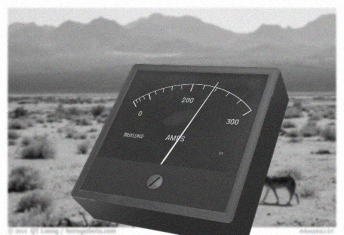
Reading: 240 A
